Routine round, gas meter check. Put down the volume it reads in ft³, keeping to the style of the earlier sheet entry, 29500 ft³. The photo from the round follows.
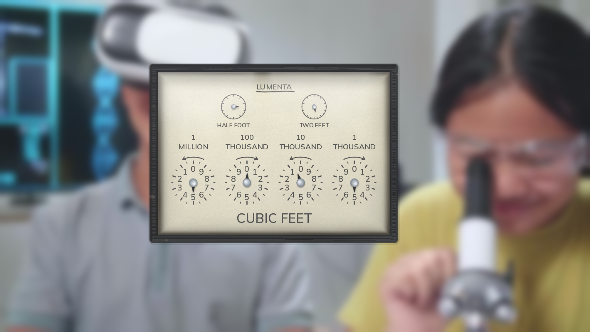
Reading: 500500 ft³
